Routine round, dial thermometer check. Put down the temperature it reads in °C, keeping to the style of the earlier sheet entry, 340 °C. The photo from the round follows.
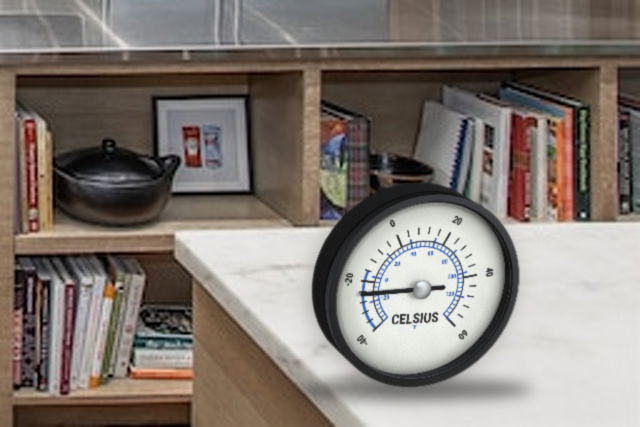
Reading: -24 °C
